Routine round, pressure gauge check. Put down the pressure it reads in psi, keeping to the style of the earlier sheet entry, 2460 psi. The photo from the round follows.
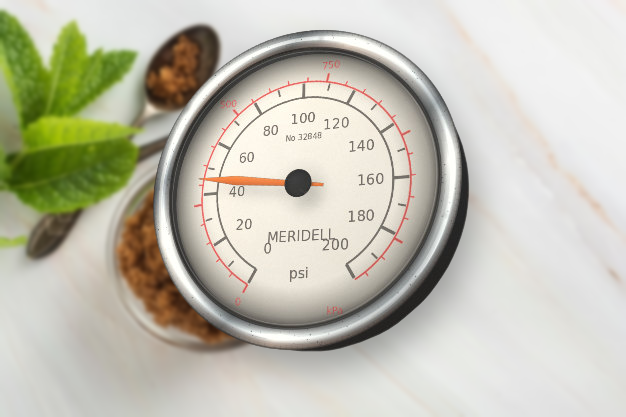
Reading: 45 psi
